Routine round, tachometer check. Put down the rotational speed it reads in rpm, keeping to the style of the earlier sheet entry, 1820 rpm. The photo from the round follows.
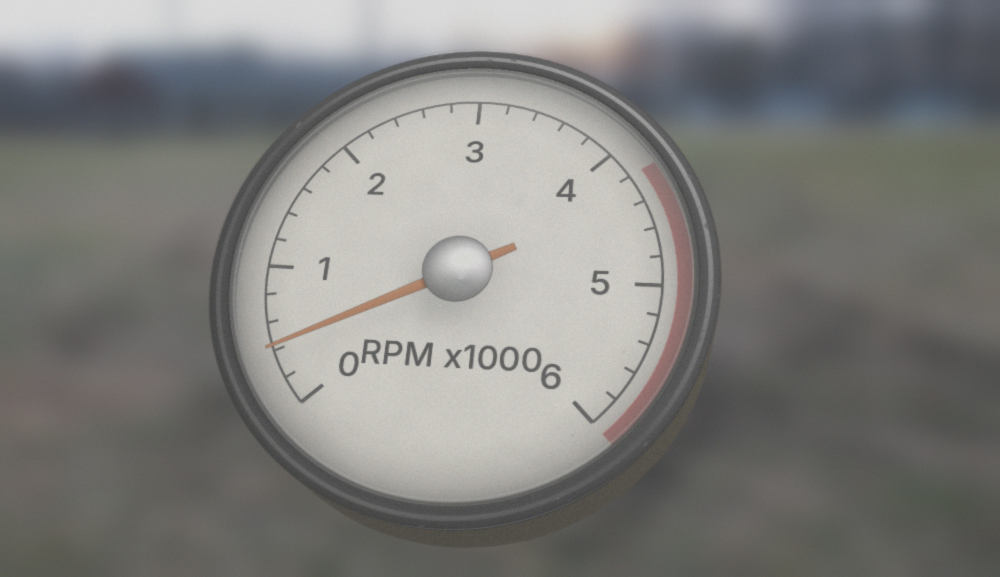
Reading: 400 rpm
